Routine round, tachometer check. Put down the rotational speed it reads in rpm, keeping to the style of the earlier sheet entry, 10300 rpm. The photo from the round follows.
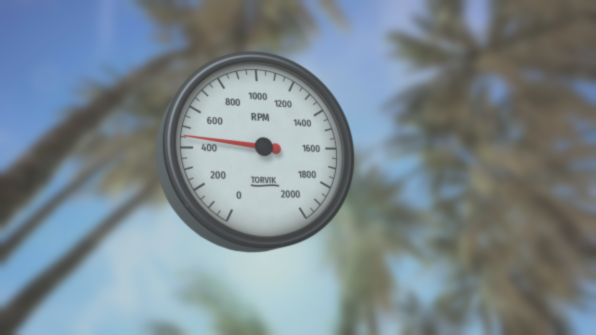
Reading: 450 rpm
